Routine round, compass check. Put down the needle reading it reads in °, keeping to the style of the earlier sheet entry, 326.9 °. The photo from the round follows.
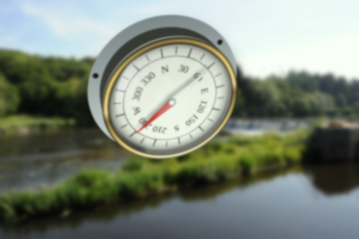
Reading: 240 °
